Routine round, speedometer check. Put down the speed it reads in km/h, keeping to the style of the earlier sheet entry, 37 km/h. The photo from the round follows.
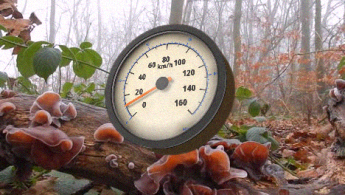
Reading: 10 km/h
